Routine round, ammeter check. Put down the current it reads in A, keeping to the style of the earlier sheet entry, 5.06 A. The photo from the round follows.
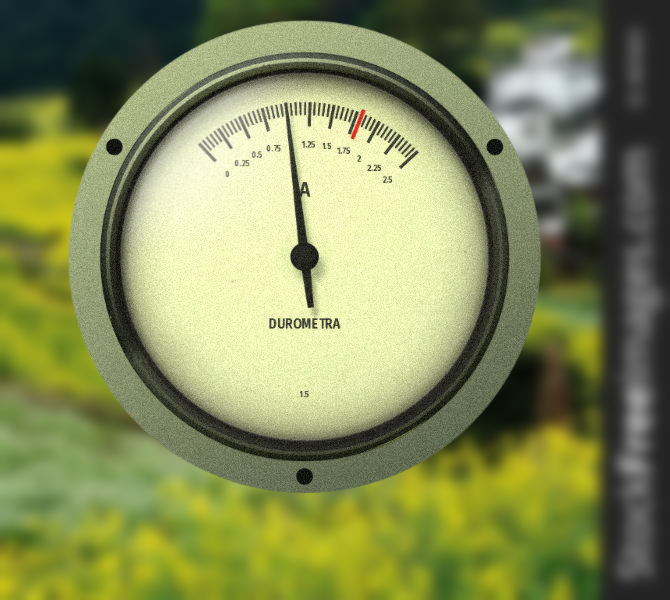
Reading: 1 A
